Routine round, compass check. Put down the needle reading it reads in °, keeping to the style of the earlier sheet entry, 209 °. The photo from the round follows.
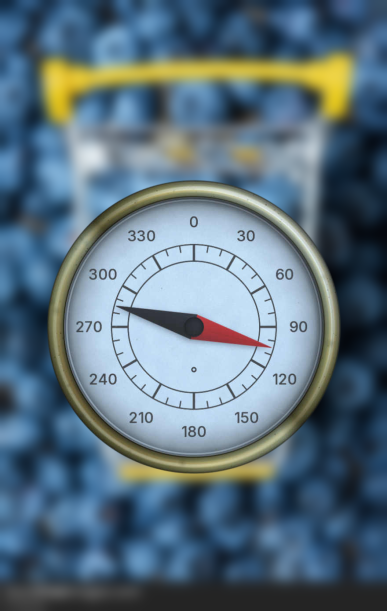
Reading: 105 °
